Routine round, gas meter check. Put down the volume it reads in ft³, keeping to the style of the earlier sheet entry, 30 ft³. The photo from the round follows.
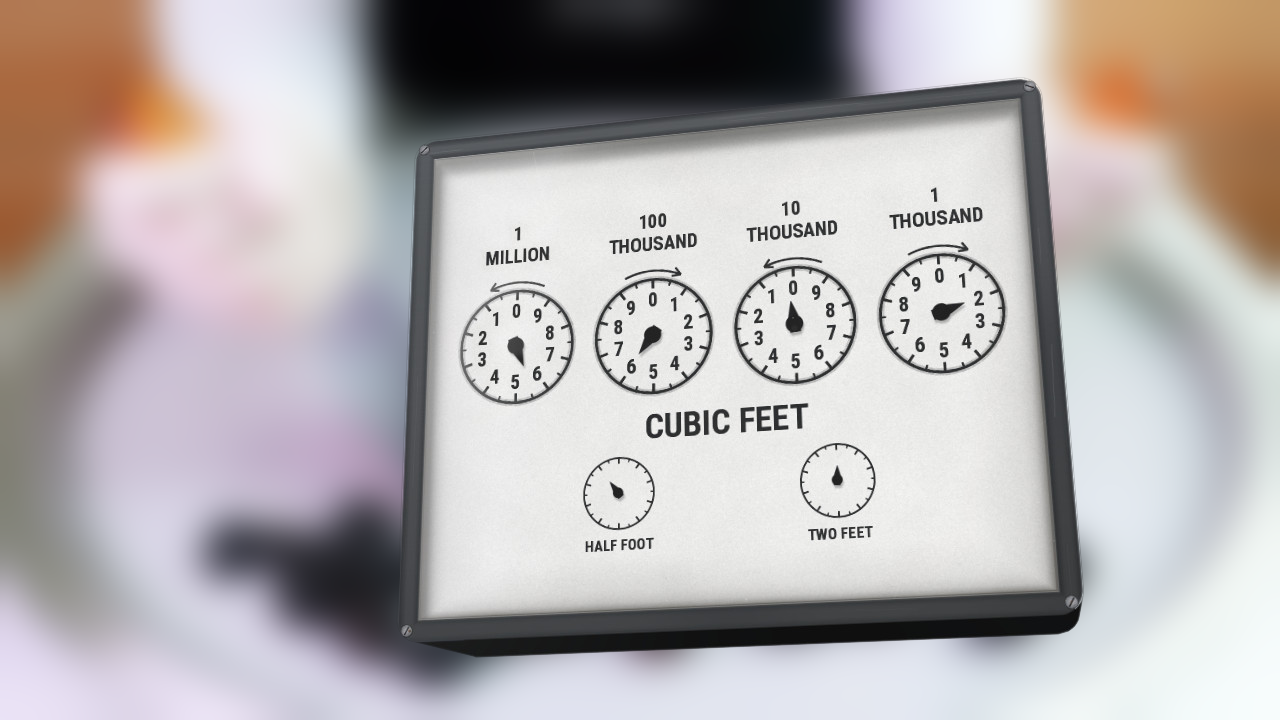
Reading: 560200 ft³
